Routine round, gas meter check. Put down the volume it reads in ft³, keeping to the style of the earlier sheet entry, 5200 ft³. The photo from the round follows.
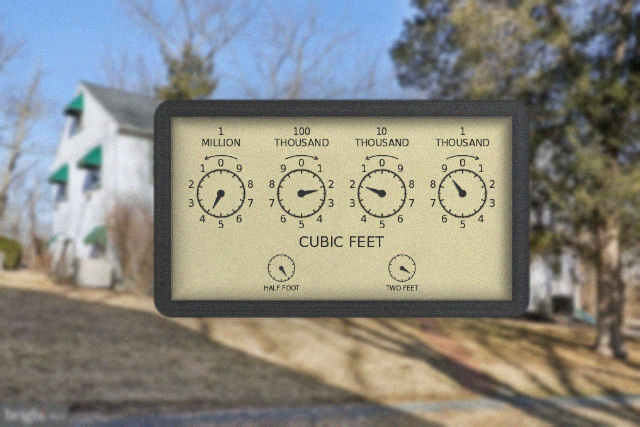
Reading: 421900 ft³
